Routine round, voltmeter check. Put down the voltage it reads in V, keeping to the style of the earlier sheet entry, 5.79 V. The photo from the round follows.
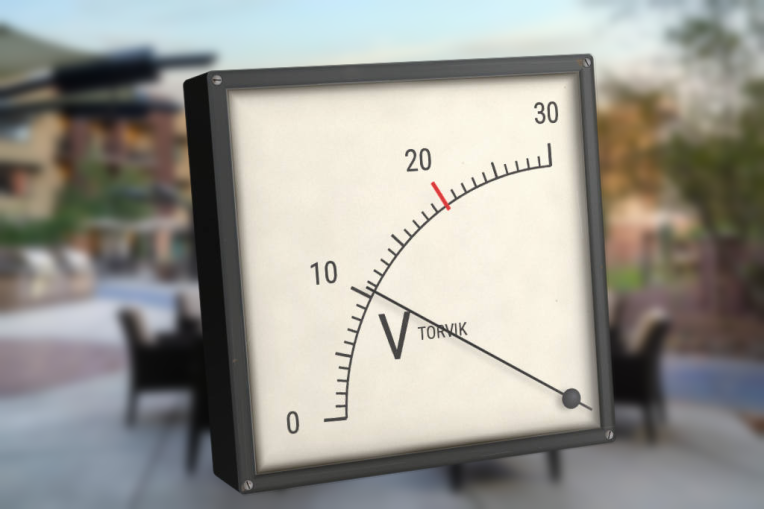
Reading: 10.5 V
